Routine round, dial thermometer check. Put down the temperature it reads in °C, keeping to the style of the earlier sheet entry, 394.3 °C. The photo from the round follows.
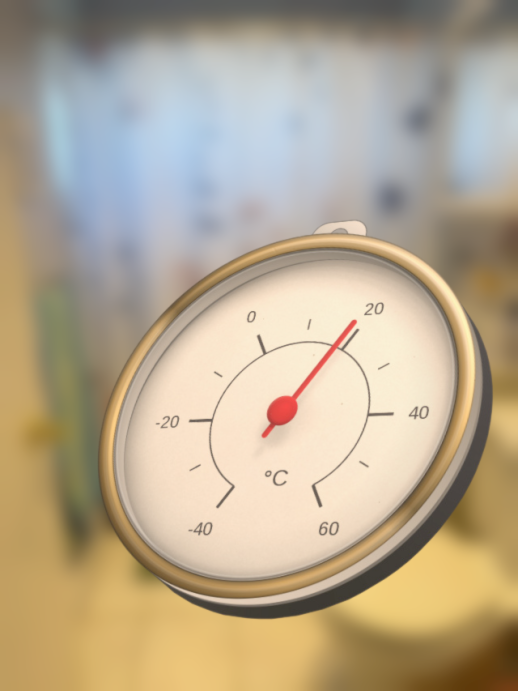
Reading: 20 °C
